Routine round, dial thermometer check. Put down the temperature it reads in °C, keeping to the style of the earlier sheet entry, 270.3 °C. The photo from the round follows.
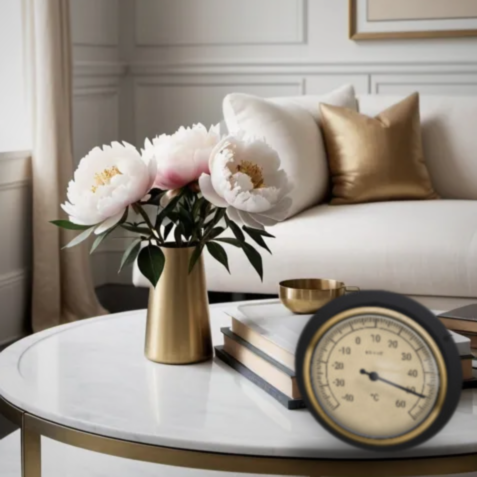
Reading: 50 °C
